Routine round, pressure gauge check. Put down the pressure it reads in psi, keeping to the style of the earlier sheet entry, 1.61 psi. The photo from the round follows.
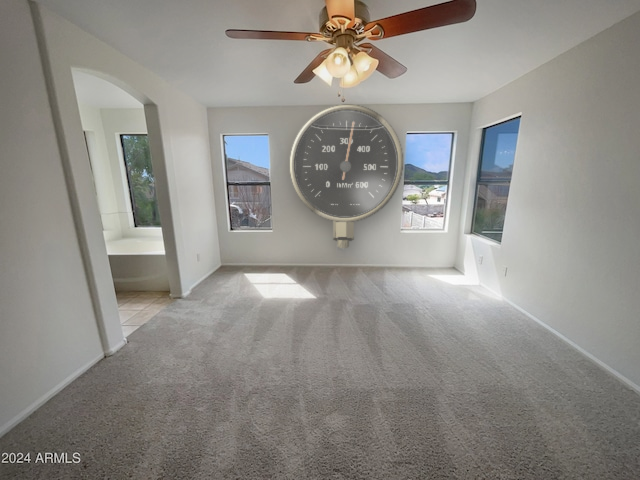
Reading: 320 psi
